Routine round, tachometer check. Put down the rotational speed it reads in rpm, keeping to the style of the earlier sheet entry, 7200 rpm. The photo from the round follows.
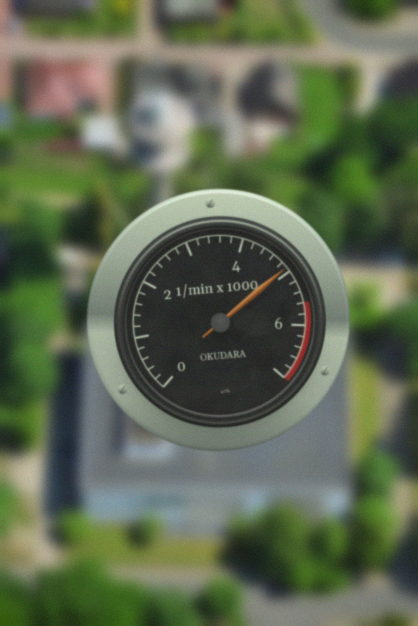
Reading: 4900 rpm
